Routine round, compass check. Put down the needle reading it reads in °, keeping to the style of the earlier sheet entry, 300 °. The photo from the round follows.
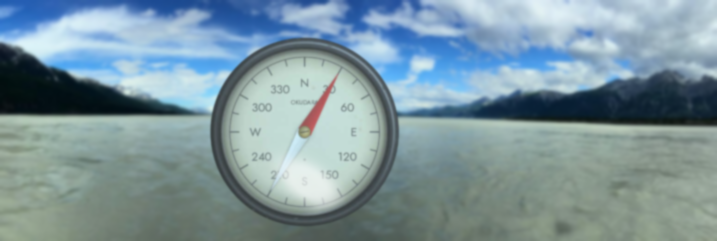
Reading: 30 °
